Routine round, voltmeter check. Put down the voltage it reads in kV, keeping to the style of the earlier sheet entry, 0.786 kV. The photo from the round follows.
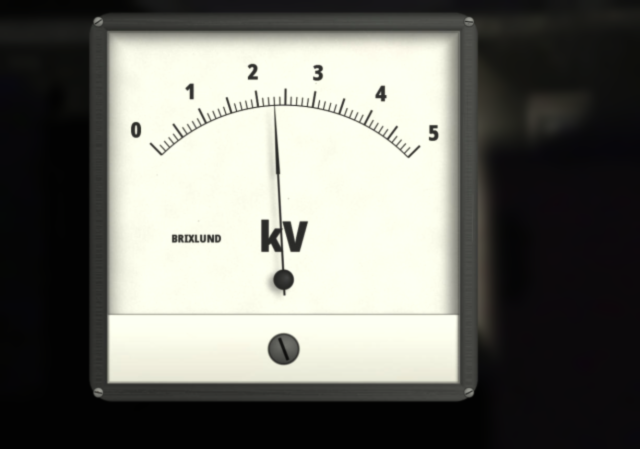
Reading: 2.3 kV
